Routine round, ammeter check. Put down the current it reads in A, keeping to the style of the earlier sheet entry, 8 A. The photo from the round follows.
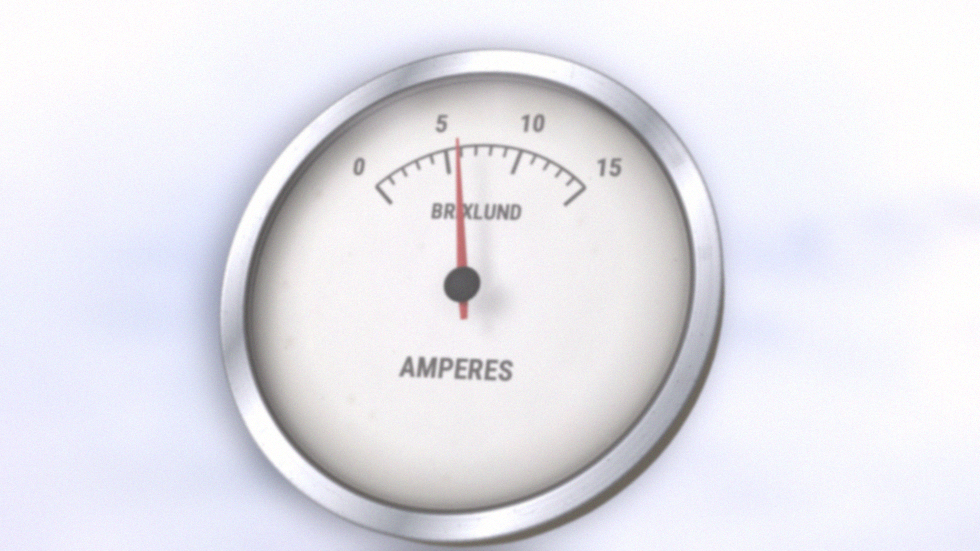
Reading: 6 A
